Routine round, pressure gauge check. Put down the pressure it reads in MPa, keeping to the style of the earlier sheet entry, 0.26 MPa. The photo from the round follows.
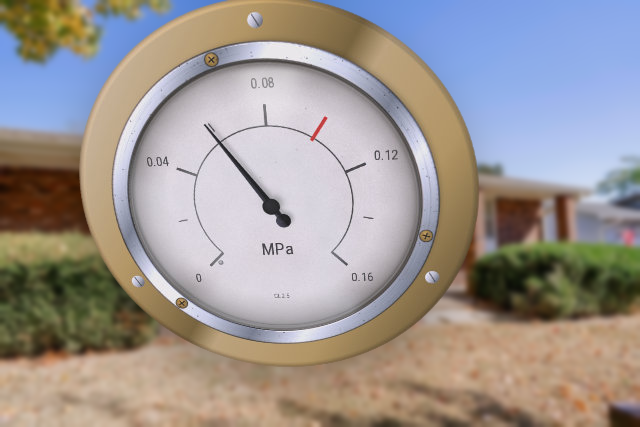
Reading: 0.06 MPa
